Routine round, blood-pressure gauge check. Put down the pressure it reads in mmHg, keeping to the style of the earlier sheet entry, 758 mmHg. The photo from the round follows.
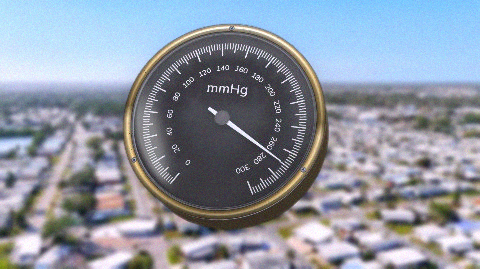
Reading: 270 mmHg
